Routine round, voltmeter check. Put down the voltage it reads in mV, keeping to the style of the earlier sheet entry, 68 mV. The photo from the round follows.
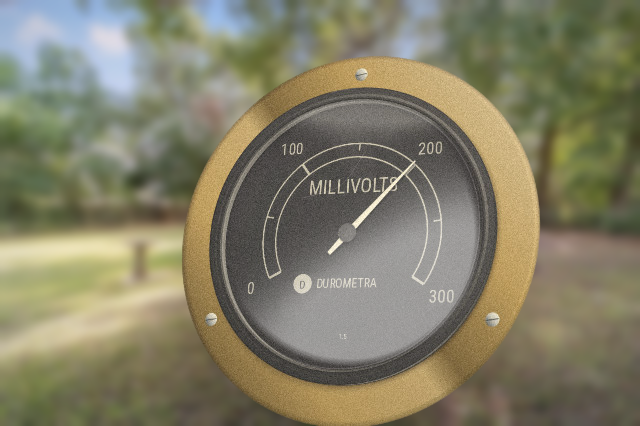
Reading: 200 mV
